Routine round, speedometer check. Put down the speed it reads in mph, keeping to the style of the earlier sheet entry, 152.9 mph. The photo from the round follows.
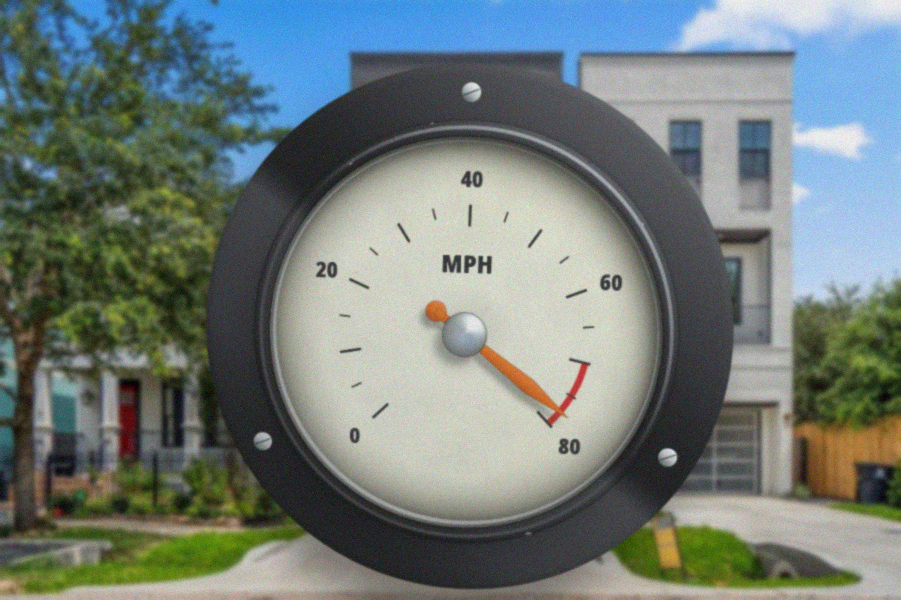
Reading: 77.5 mph
